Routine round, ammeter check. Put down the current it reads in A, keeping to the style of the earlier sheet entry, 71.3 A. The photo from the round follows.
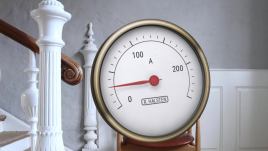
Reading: 30 A
